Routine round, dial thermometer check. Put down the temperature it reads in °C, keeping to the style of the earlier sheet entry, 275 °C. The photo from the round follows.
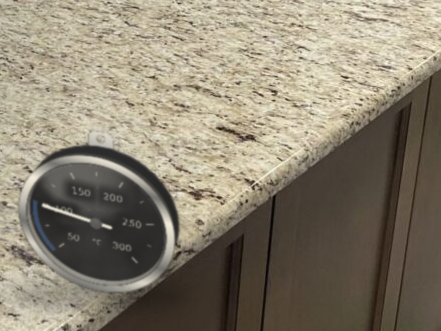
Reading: 100 °C
